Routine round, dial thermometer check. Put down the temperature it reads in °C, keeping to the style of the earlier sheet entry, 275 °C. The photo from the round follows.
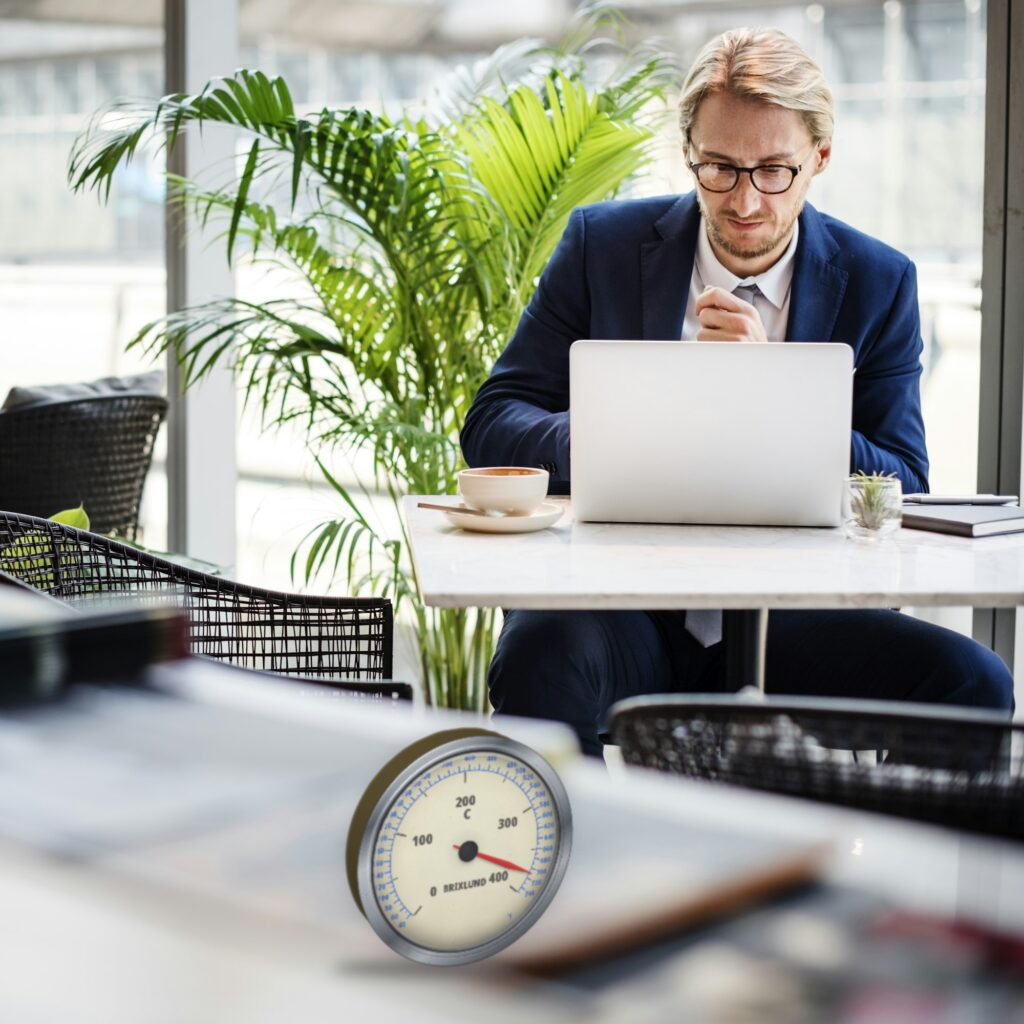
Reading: 375 °C
